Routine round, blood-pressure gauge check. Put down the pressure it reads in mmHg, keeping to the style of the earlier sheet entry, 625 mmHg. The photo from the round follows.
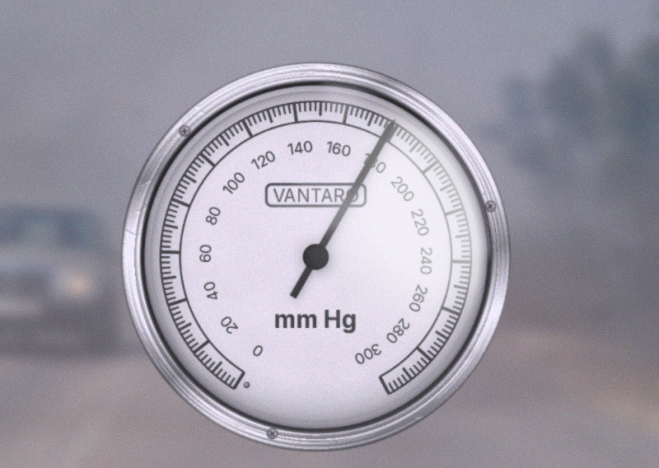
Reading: 178 mmHg
